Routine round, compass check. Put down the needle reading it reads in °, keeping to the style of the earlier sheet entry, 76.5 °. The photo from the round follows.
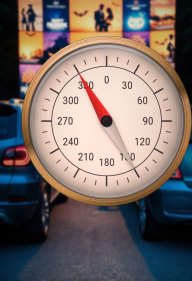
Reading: 330 °
